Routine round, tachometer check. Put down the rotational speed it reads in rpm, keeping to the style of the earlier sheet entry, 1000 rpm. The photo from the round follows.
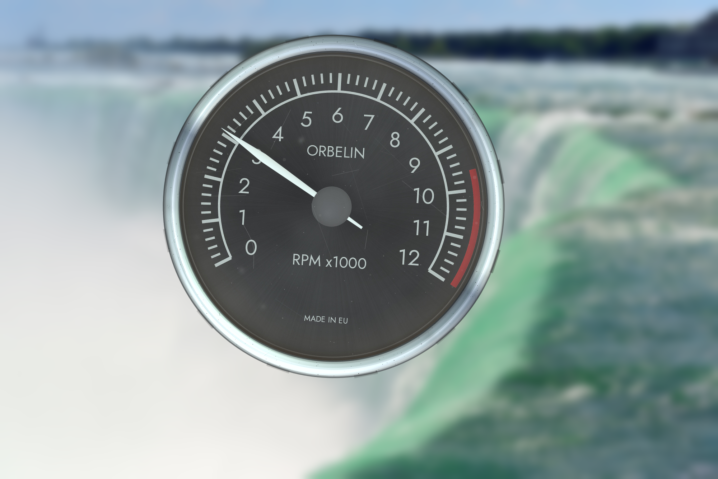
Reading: 3100 rpm
